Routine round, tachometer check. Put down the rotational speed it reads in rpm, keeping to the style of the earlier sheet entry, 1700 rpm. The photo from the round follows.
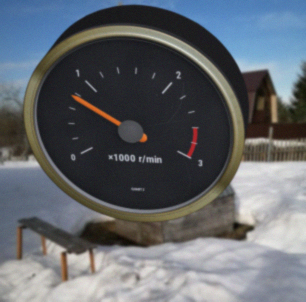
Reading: 800 rpm
